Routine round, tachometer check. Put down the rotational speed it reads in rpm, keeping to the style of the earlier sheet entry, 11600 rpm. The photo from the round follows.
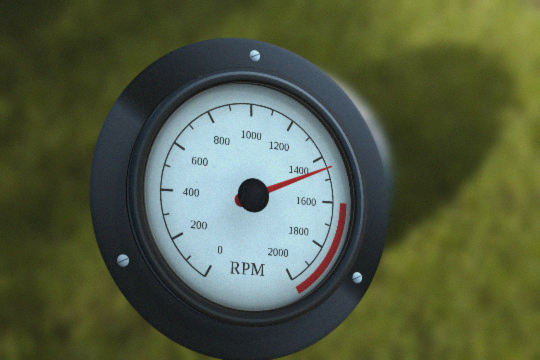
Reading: 1450 rpm
